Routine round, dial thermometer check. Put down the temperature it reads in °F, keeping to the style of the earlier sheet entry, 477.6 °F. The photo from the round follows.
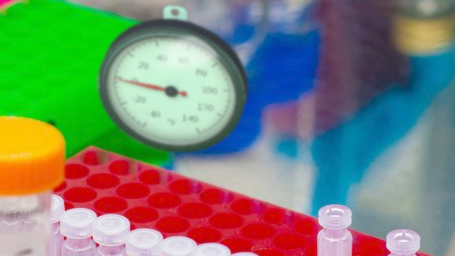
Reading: 0 °F
